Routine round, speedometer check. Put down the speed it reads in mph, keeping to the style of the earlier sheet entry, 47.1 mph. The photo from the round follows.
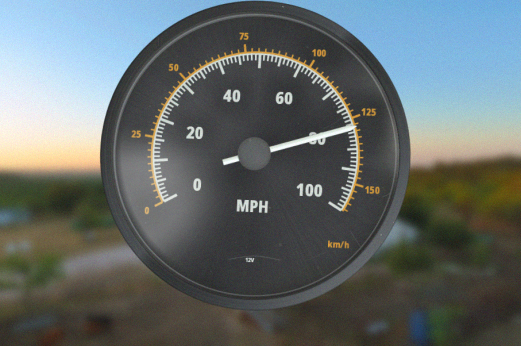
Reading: 80 mph
